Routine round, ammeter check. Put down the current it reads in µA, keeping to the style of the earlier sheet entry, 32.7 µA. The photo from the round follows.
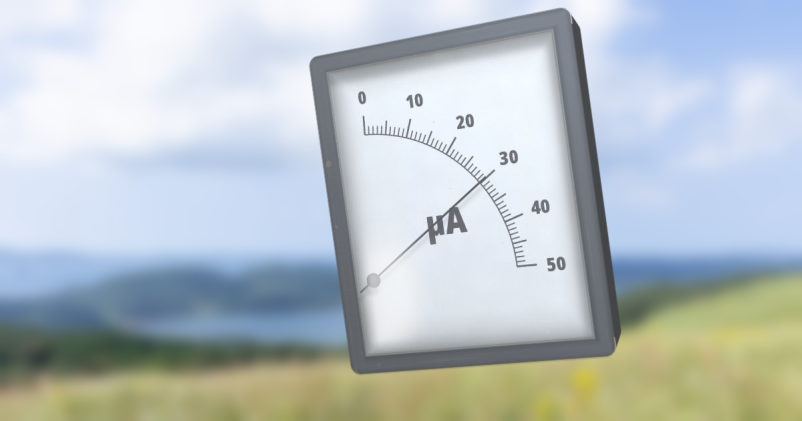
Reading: 30 µA
